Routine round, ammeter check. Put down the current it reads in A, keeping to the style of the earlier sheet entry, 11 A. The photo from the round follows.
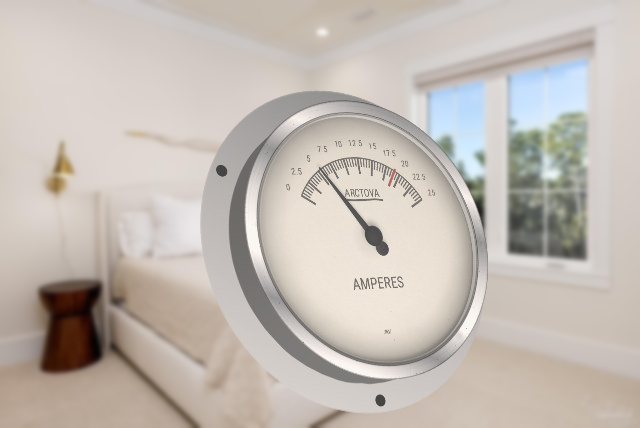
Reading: 5 A
